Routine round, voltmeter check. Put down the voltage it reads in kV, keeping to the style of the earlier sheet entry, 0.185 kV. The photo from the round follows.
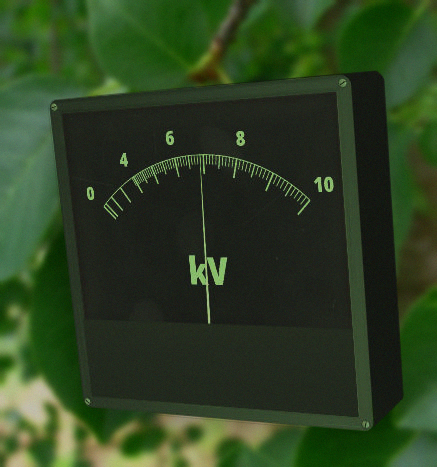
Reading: 7 kV
